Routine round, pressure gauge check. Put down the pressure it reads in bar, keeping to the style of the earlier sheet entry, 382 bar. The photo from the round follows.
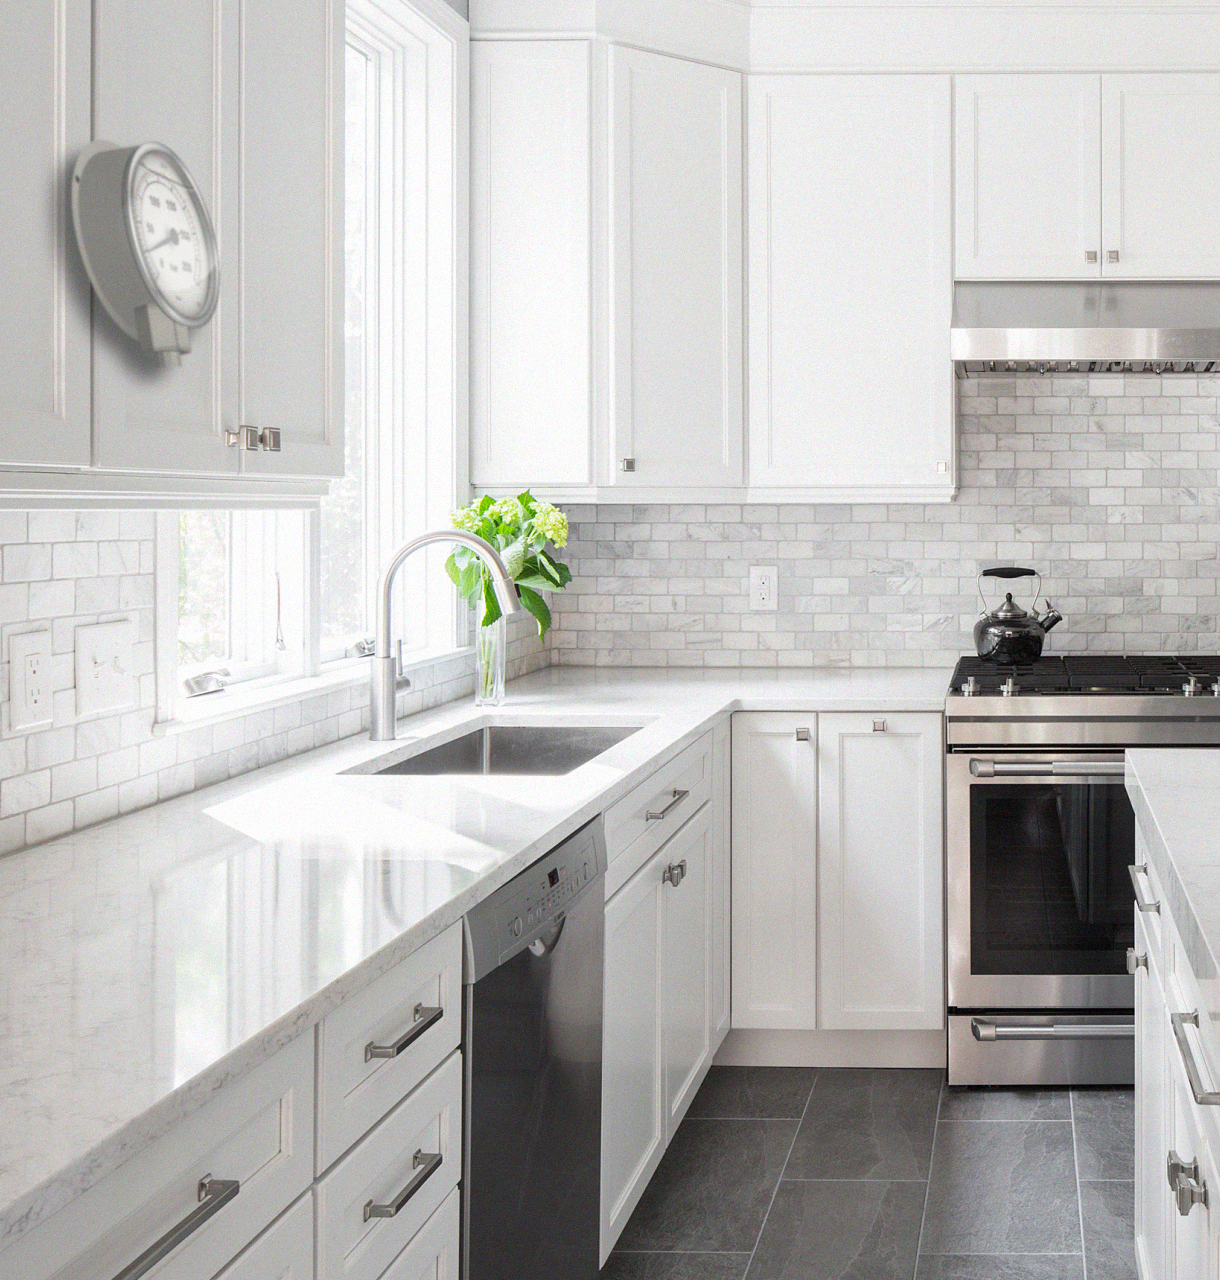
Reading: 25 bar
